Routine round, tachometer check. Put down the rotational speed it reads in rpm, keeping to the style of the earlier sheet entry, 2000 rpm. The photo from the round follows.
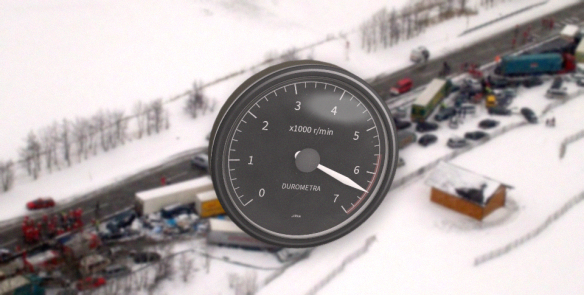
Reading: 6400 rpm
